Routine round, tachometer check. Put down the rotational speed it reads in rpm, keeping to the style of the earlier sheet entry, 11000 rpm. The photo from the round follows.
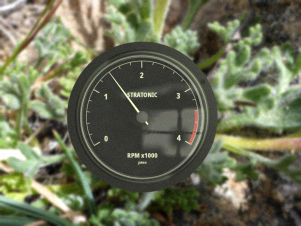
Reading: 1400 rpm
